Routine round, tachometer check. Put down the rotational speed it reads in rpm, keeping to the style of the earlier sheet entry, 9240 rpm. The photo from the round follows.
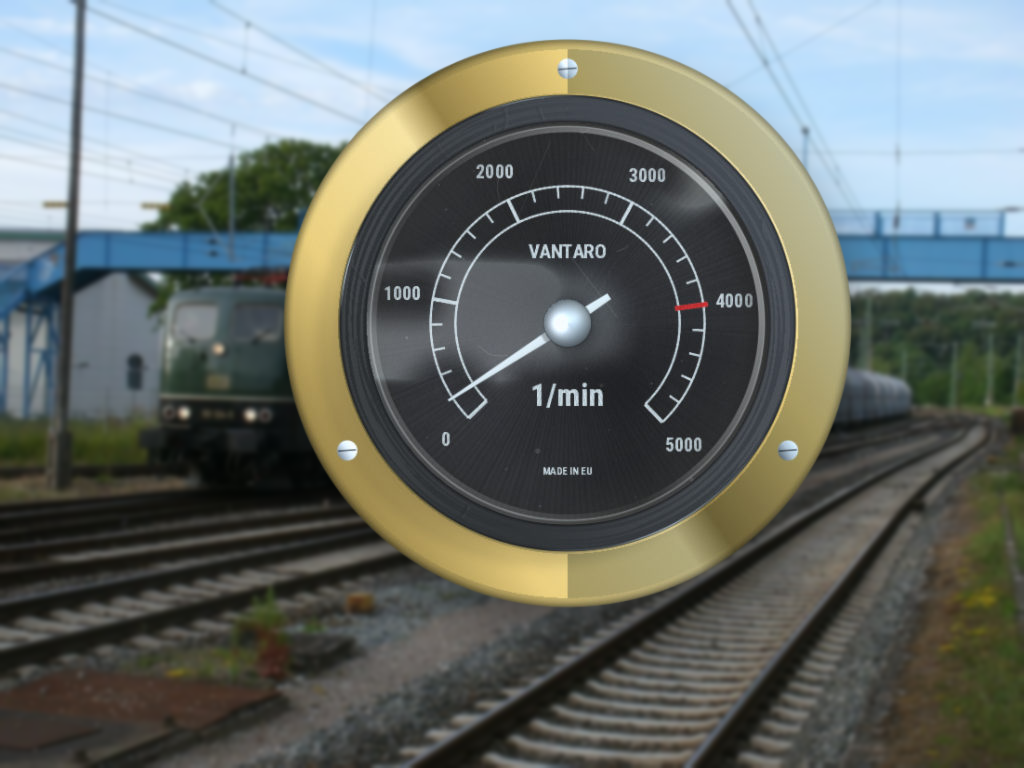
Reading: 200 rpm
